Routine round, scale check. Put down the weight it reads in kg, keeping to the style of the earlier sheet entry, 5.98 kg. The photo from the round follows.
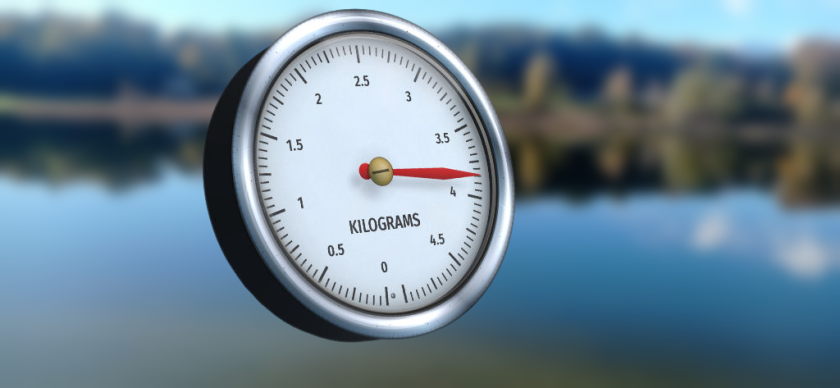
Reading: 3.85 kg
